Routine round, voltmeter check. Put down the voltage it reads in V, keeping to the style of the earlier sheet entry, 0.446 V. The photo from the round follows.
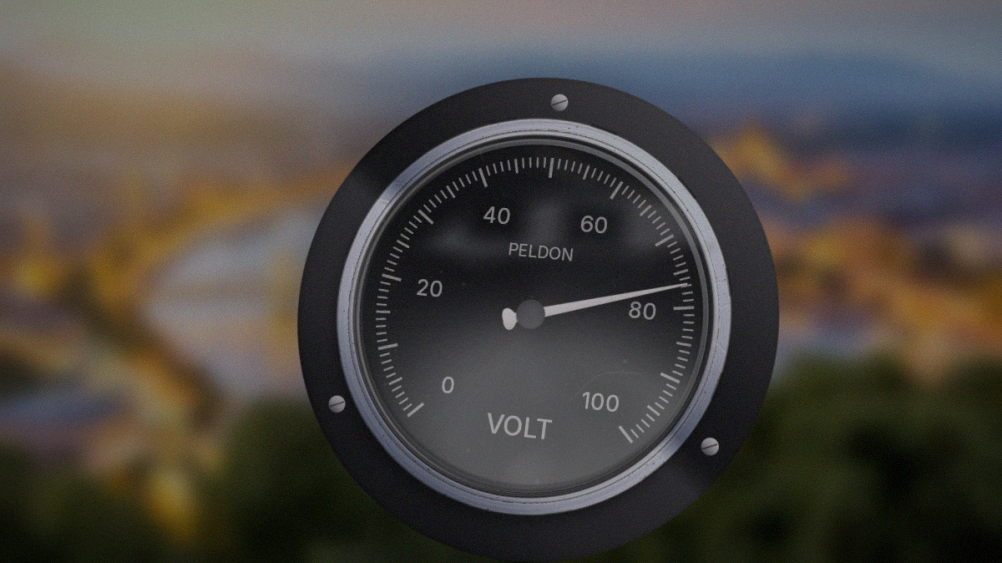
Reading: 77 V
